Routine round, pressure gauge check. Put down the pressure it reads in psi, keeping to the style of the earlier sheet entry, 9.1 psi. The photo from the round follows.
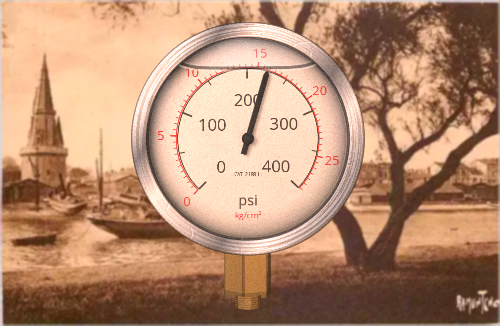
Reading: 225 psi
